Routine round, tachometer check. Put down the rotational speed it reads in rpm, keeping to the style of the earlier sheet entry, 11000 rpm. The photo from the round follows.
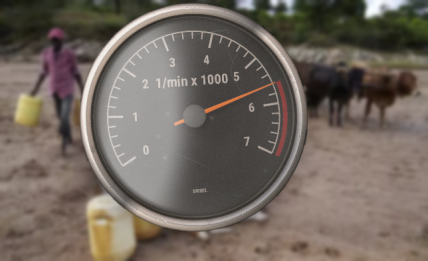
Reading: 5600 rpm
